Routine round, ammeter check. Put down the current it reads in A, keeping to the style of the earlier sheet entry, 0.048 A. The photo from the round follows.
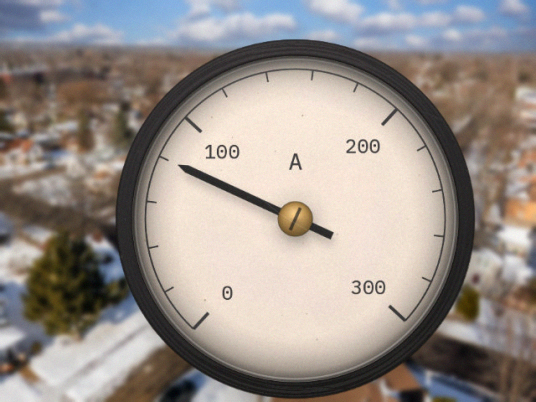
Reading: 80 A
